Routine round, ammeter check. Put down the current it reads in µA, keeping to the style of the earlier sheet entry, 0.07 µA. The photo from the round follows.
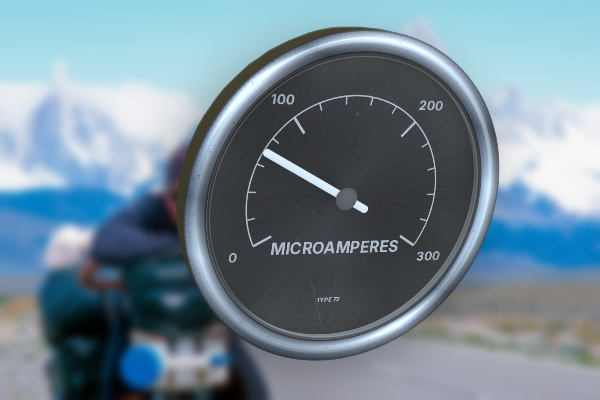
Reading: 70 µA
